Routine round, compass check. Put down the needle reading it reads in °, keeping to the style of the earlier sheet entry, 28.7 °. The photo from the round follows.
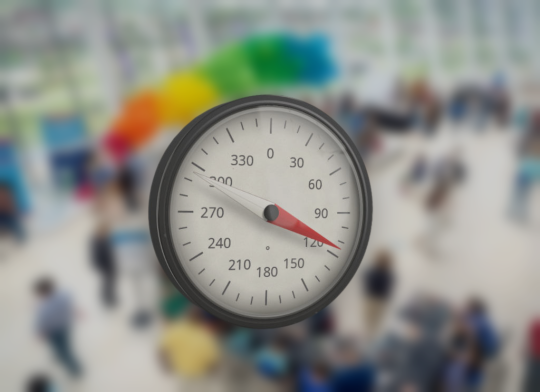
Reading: 115 °
